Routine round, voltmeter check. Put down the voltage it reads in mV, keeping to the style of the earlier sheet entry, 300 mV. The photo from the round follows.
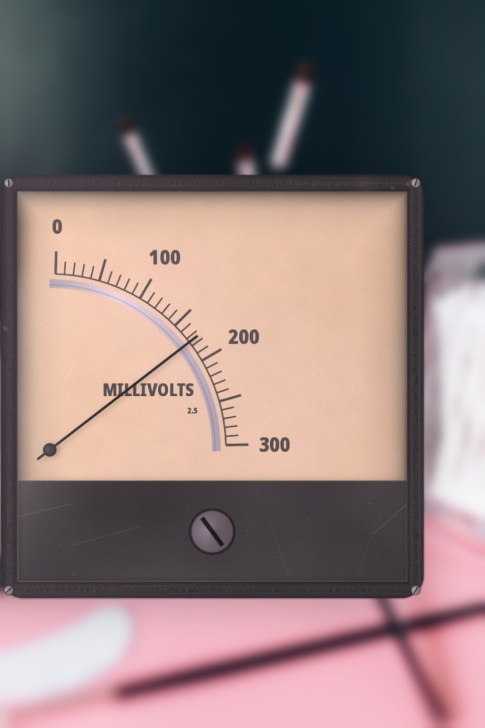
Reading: 175 mV
